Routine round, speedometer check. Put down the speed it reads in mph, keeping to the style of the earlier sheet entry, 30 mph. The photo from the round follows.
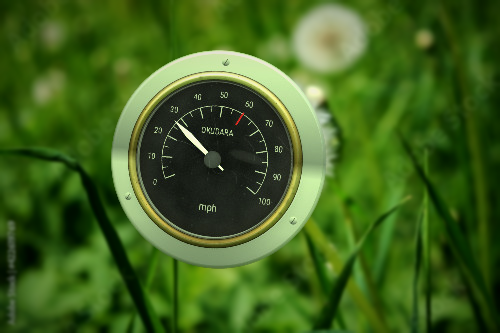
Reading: 27.5 mph
